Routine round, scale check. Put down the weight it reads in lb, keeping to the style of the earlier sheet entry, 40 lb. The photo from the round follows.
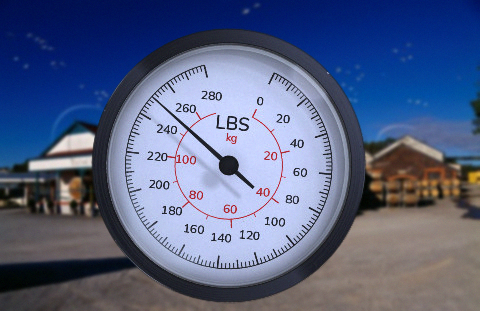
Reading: 250 lb
